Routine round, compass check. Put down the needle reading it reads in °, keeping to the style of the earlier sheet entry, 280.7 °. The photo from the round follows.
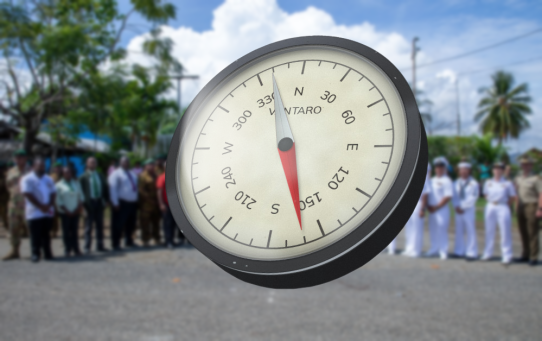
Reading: 160 °
